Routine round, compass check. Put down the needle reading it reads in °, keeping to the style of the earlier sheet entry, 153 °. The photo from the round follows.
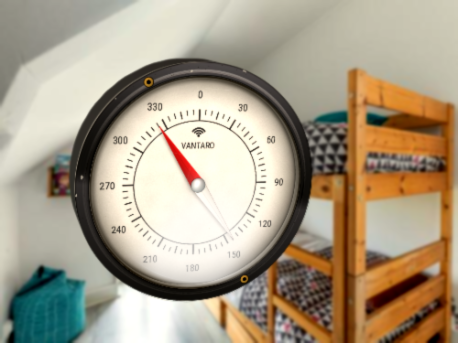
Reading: 325 °
